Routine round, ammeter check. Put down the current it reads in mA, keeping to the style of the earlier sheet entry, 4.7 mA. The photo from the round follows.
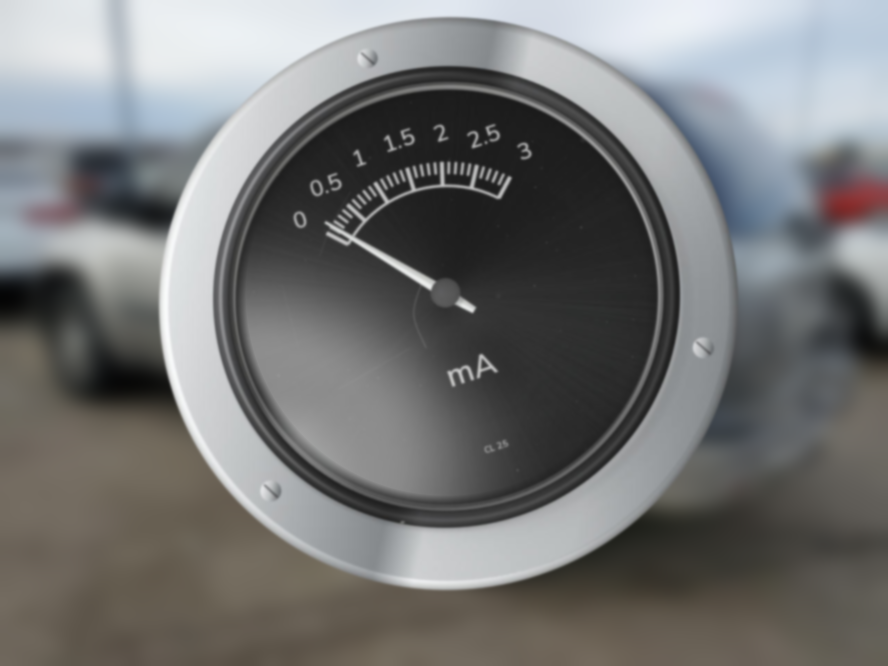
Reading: 0.1 mA
